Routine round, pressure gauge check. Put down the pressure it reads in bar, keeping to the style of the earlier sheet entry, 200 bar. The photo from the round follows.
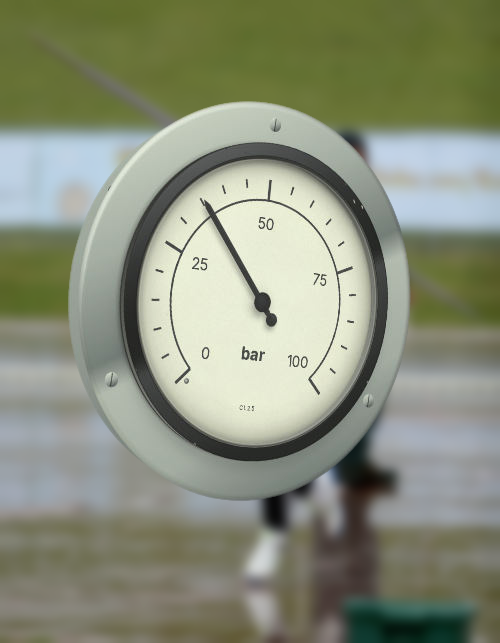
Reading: 35 bar
